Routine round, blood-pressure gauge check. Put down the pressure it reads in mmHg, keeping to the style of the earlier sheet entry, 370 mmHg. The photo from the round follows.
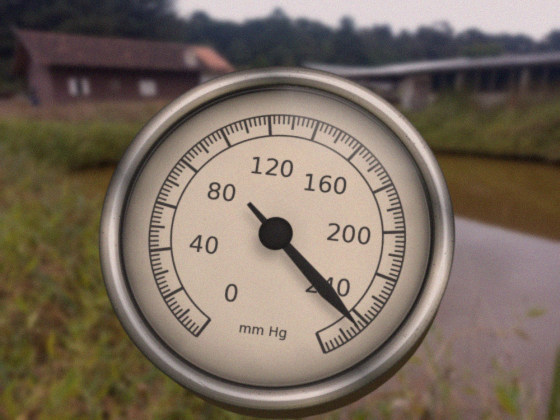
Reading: 244 mmHg
